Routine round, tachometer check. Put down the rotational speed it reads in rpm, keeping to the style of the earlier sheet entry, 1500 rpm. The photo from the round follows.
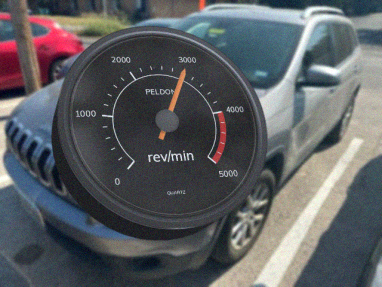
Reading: 3000 rpm
